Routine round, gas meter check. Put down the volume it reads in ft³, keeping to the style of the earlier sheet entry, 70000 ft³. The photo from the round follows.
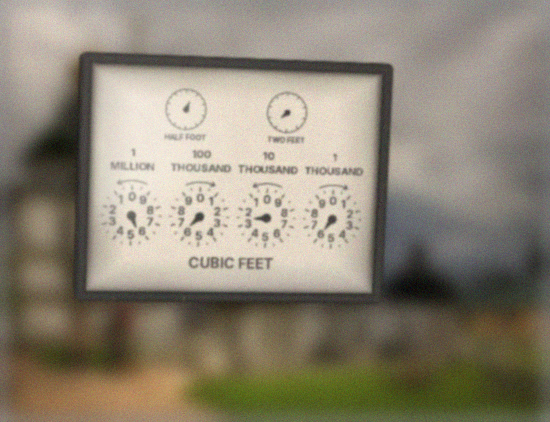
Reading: 562600 ft³
